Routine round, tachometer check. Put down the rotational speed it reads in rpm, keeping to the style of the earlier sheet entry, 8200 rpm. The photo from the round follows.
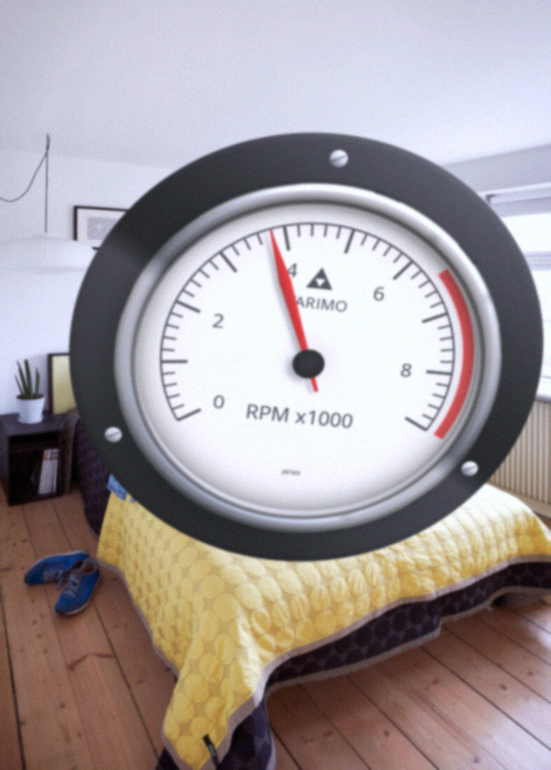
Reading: 3800 rpm
